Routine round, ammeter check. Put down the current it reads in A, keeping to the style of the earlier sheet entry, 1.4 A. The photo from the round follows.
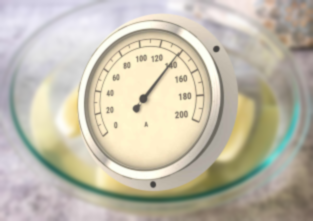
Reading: 140 A
